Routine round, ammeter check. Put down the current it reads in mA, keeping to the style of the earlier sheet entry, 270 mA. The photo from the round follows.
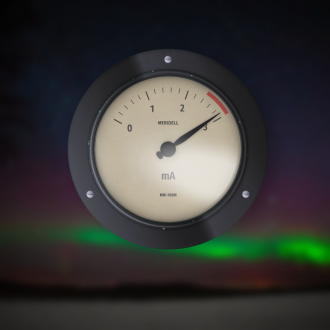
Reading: 2.9 mA
